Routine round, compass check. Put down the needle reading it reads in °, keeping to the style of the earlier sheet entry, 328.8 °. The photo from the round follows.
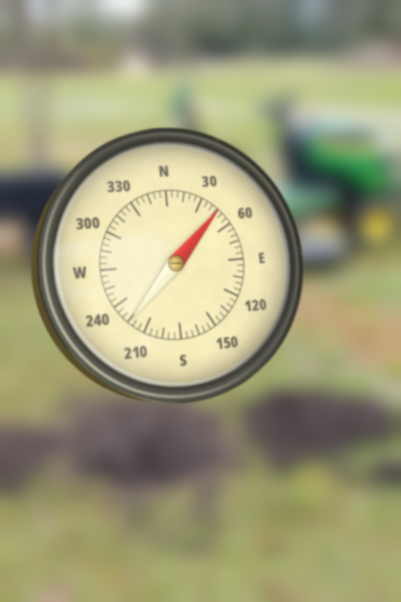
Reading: 45 °
